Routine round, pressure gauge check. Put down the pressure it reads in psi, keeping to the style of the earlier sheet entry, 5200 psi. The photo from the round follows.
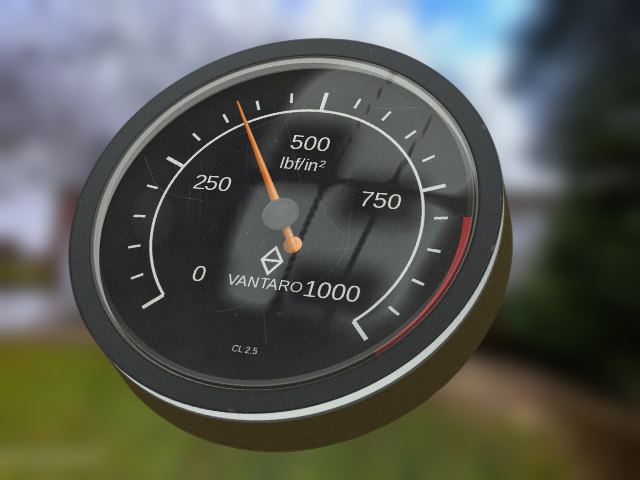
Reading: 375 psi
